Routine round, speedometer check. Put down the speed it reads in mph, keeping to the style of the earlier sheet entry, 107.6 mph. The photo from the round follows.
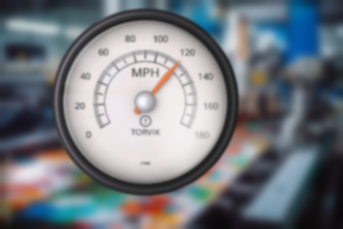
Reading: 120 mph
